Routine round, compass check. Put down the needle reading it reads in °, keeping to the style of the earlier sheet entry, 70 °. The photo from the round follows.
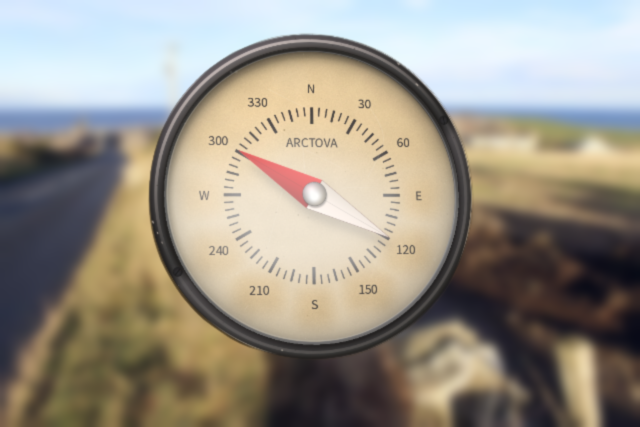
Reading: 300 °
